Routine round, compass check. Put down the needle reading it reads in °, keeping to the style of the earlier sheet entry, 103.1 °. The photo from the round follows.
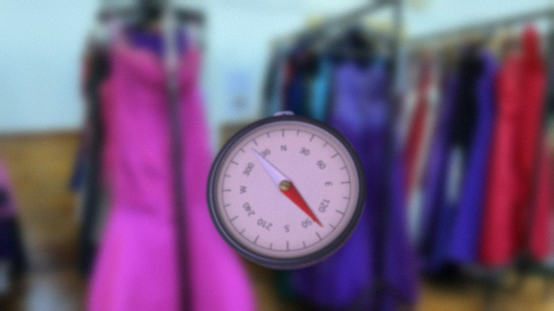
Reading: 142.5 °
